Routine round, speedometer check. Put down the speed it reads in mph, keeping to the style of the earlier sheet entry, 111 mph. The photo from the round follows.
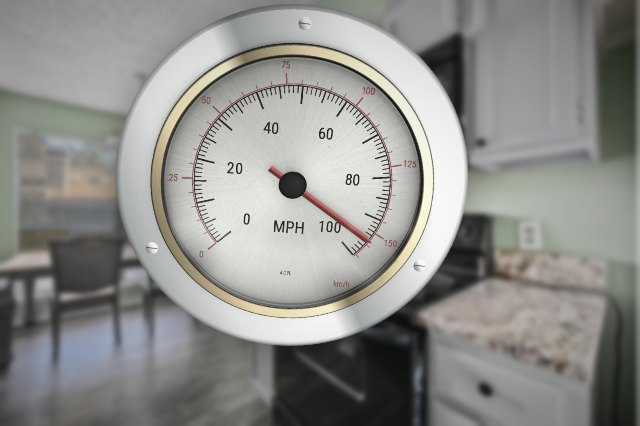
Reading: 95 mph
